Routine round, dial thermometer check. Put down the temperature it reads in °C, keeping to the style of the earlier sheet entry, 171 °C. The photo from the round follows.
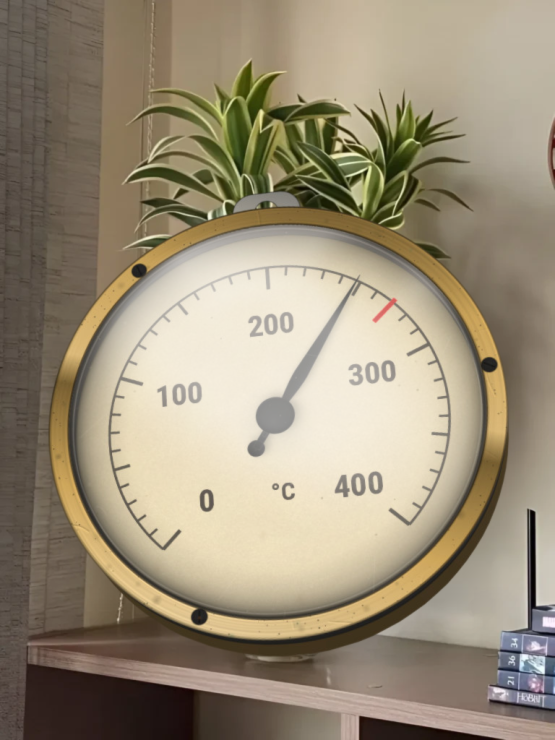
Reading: 250 °C
